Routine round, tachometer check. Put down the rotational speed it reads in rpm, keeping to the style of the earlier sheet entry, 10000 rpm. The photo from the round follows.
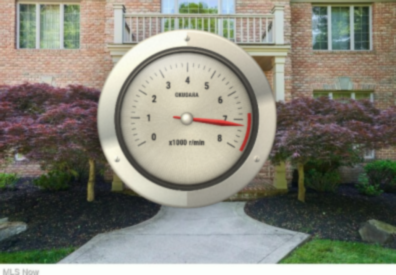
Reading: 7200 rpm
